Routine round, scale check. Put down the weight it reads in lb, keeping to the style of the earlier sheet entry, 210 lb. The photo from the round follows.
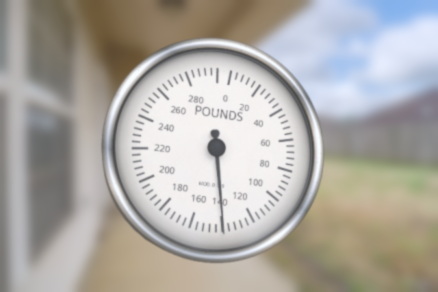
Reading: 140 lb
